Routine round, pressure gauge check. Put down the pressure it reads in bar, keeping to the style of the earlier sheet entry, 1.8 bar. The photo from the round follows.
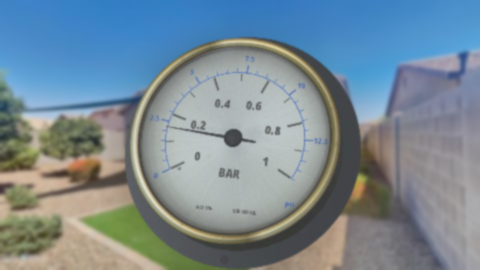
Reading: 0.15 bar
